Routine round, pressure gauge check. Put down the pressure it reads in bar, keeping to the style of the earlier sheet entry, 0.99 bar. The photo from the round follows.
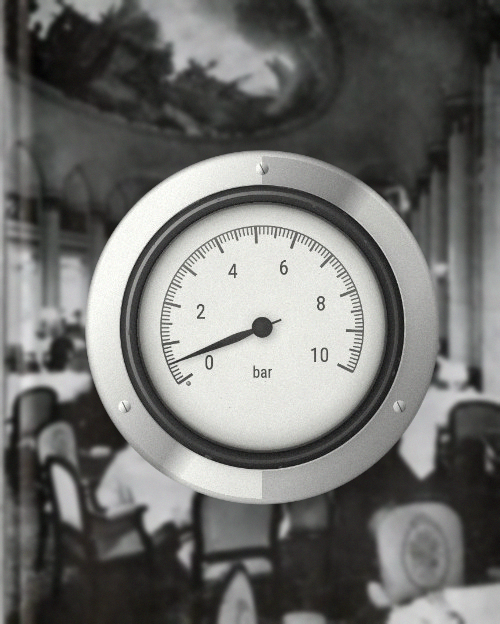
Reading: 0.5 bar
